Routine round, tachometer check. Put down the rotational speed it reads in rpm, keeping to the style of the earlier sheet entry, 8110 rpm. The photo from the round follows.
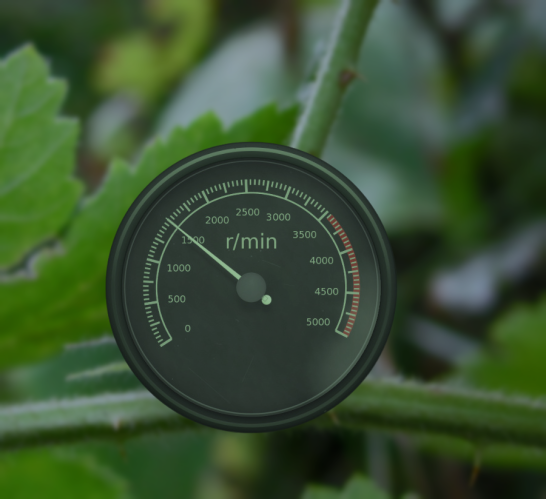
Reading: 1500 rpm
